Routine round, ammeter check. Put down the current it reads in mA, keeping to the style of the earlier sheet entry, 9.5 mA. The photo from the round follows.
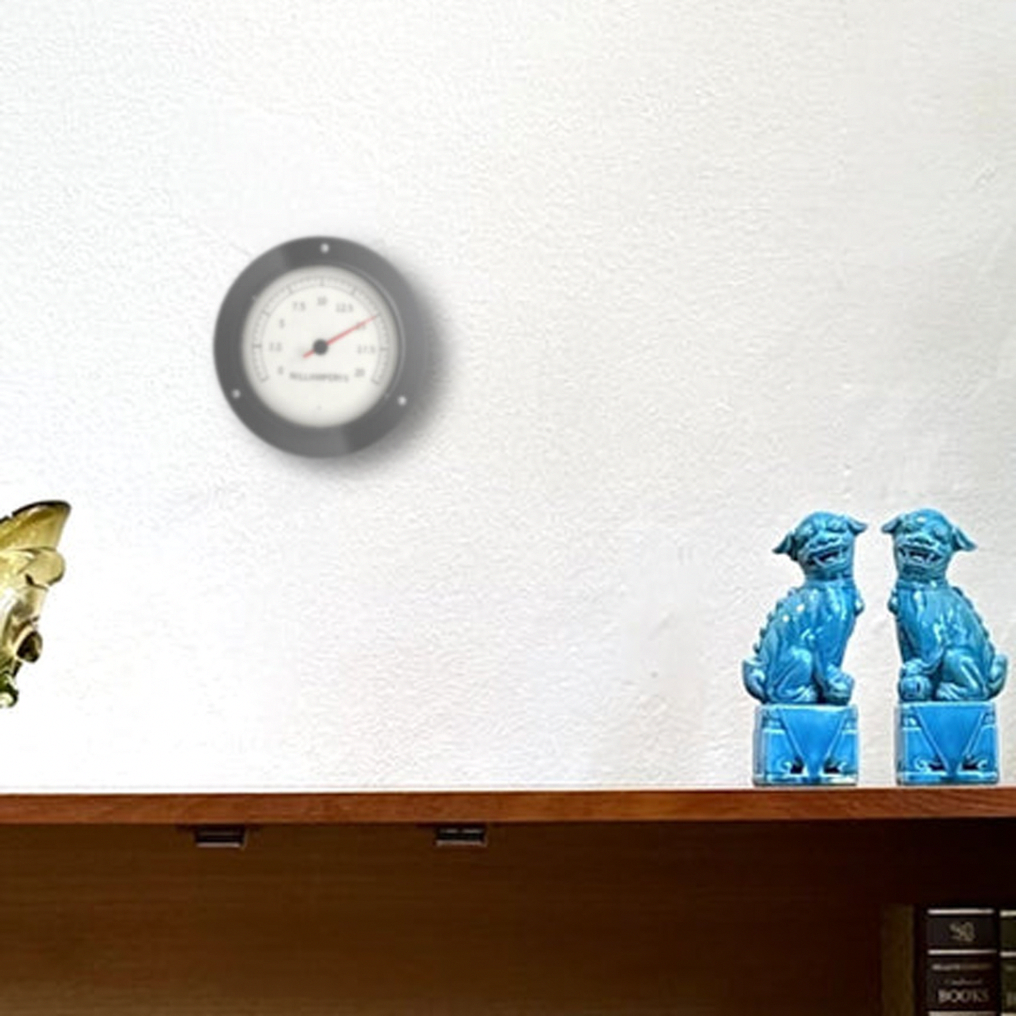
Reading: 15 mA
